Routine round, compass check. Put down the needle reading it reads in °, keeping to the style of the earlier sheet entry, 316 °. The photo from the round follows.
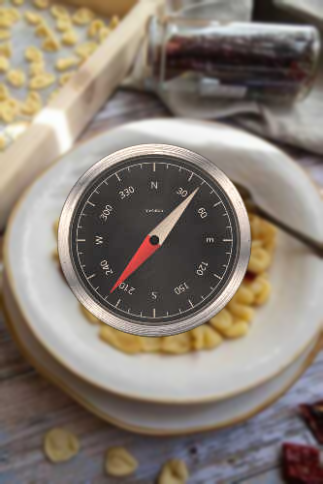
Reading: 220 °
